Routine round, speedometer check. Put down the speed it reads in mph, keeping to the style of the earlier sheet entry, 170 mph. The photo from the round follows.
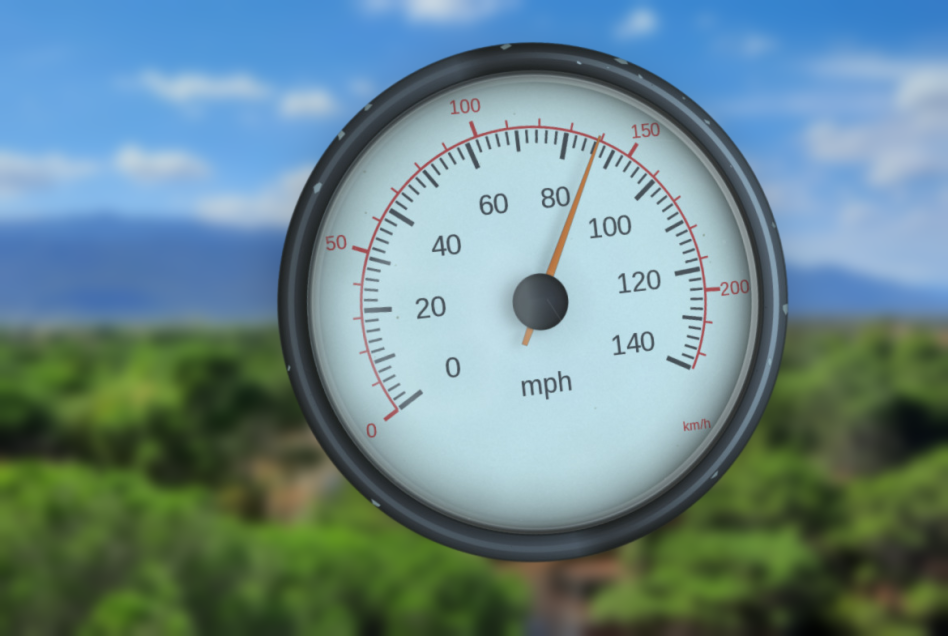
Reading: 86 mph
